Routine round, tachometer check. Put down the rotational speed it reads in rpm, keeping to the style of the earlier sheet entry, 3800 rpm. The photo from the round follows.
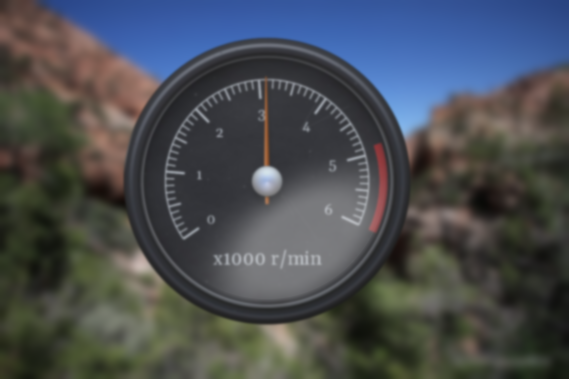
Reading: 3100 rpm
